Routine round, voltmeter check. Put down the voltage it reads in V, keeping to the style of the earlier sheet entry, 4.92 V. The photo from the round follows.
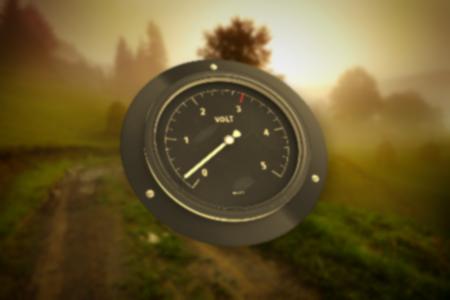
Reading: 0.2 V
